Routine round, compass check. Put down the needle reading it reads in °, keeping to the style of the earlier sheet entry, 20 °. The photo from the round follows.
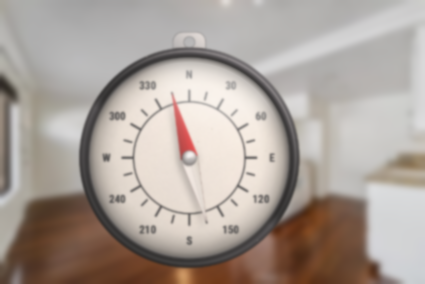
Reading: 345 °
